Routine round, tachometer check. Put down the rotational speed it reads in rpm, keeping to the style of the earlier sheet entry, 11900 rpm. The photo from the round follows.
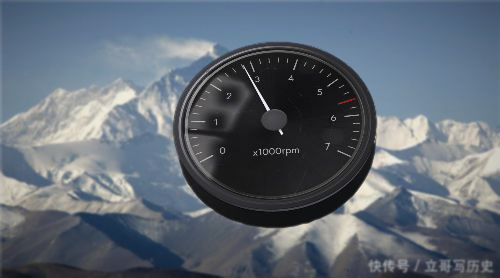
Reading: 2800 rpm
